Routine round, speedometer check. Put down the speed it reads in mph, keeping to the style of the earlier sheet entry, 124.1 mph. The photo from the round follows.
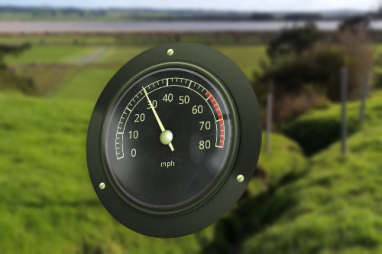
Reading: 30 mph
